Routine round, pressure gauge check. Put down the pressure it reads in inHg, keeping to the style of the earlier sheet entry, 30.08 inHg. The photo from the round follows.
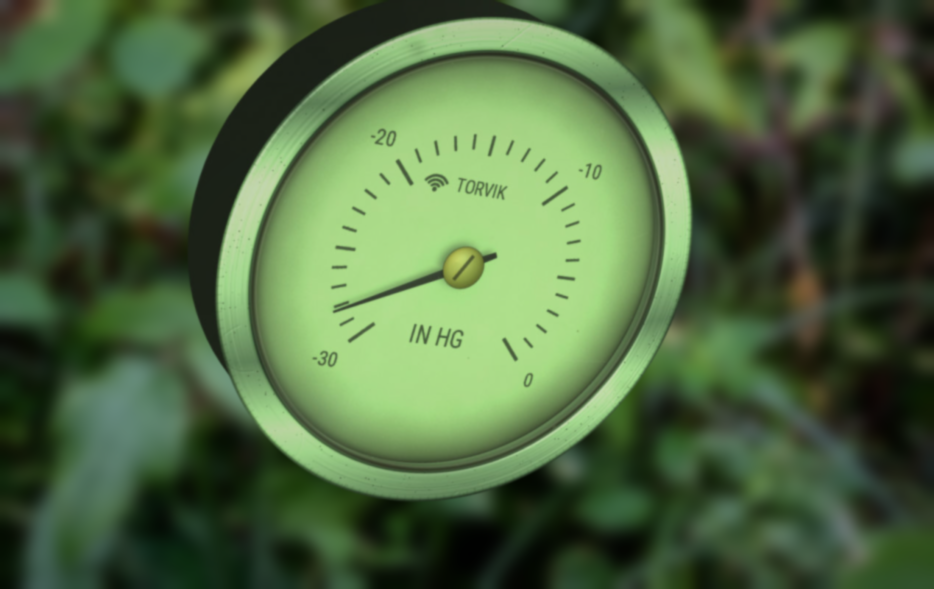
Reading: -28 inHg
